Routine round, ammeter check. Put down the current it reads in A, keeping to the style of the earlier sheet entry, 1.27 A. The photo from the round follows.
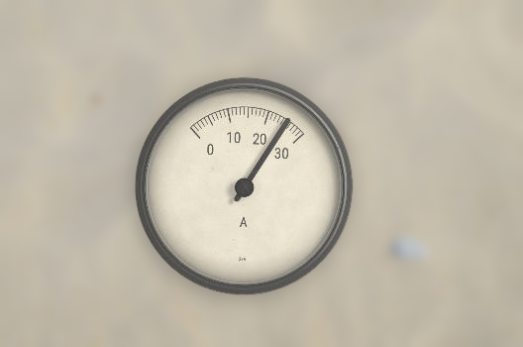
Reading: 25 A
